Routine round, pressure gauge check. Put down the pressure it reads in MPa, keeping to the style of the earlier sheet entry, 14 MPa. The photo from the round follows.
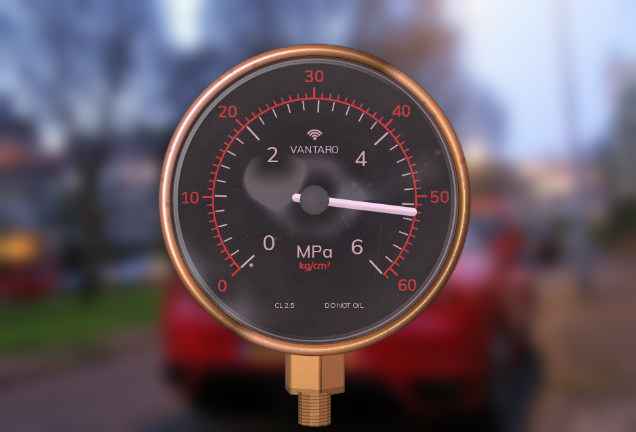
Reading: 5.1 MPa
